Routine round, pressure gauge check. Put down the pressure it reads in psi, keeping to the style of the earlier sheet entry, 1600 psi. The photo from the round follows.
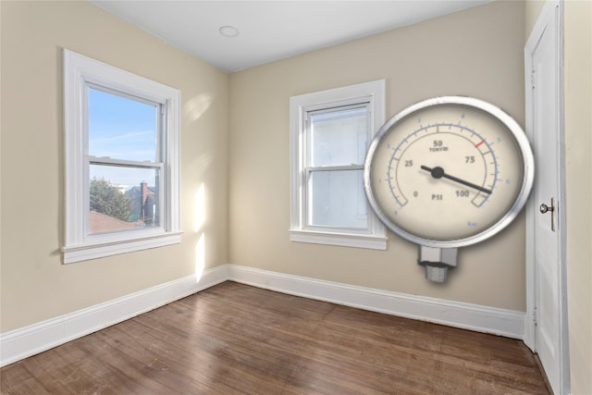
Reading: 92.5 psi
